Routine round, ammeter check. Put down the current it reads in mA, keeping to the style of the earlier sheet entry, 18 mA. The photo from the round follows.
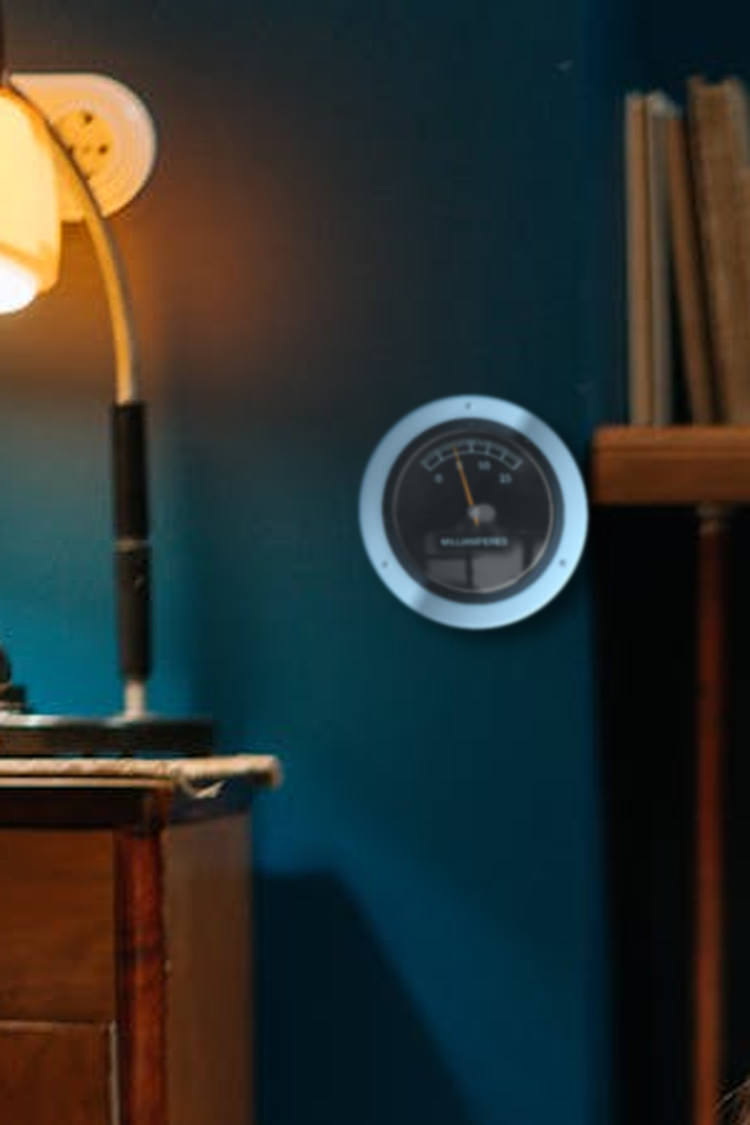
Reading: 5 mA
